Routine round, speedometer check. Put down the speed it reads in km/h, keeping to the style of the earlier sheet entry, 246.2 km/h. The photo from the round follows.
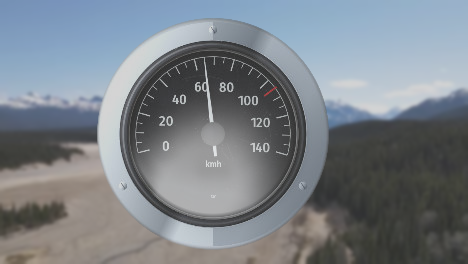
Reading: 65 km/h
